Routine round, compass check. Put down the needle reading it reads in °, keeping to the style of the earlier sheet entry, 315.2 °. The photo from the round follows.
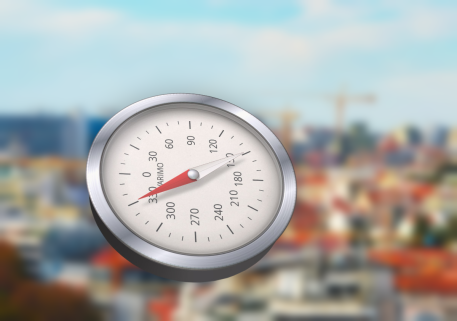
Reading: 330 °
